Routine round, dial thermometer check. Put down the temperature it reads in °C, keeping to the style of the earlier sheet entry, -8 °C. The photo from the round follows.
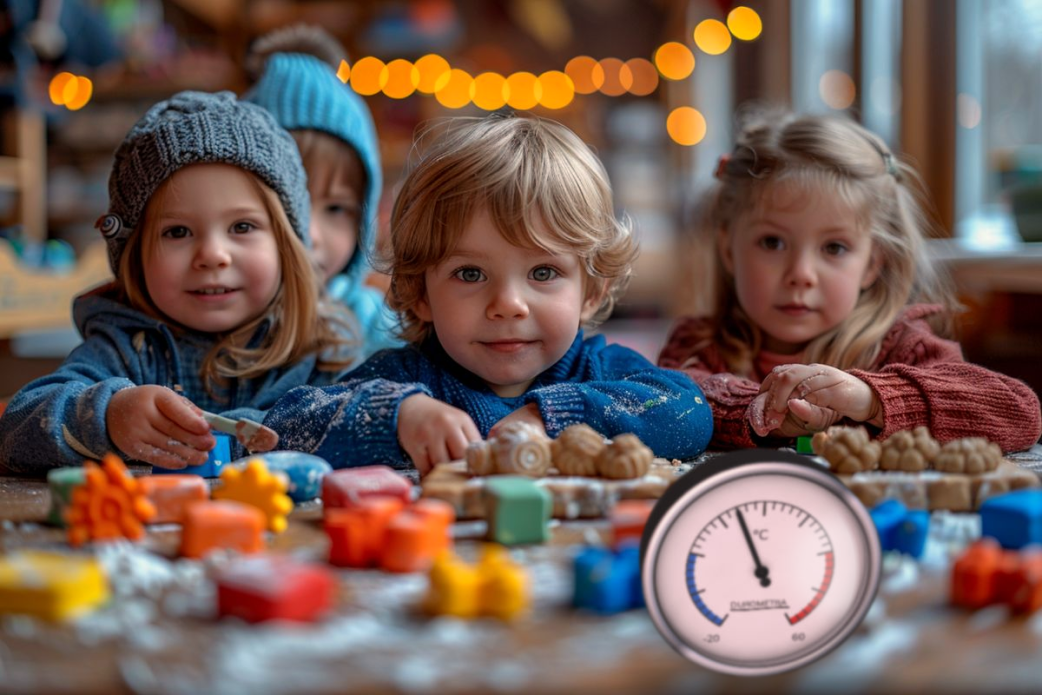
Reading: 14 °C
